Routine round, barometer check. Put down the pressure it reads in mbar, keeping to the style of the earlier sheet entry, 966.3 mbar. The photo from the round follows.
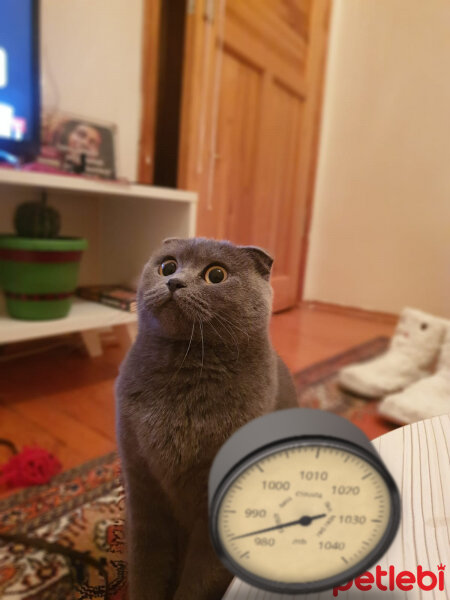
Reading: 985 mbar
